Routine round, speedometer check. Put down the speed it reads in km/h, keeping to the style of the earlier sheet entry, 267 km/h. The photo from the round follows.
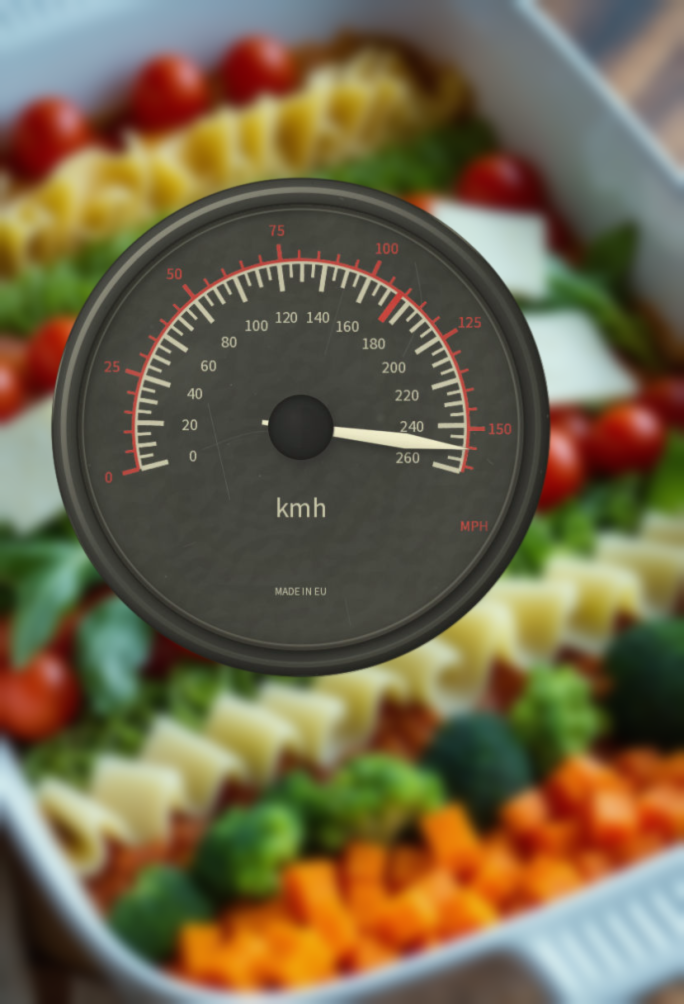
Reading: 250 km/h
